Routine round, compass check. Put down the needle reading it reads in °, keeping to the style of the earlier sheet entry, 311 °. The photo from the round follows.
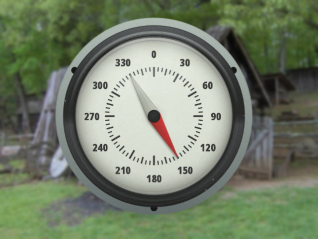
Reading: 150 °
